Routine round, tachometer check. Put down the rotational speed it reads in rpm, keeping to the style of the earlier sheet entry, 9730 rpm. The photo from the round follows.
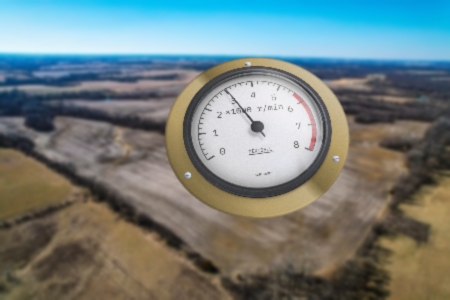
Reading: 3000 rpm
